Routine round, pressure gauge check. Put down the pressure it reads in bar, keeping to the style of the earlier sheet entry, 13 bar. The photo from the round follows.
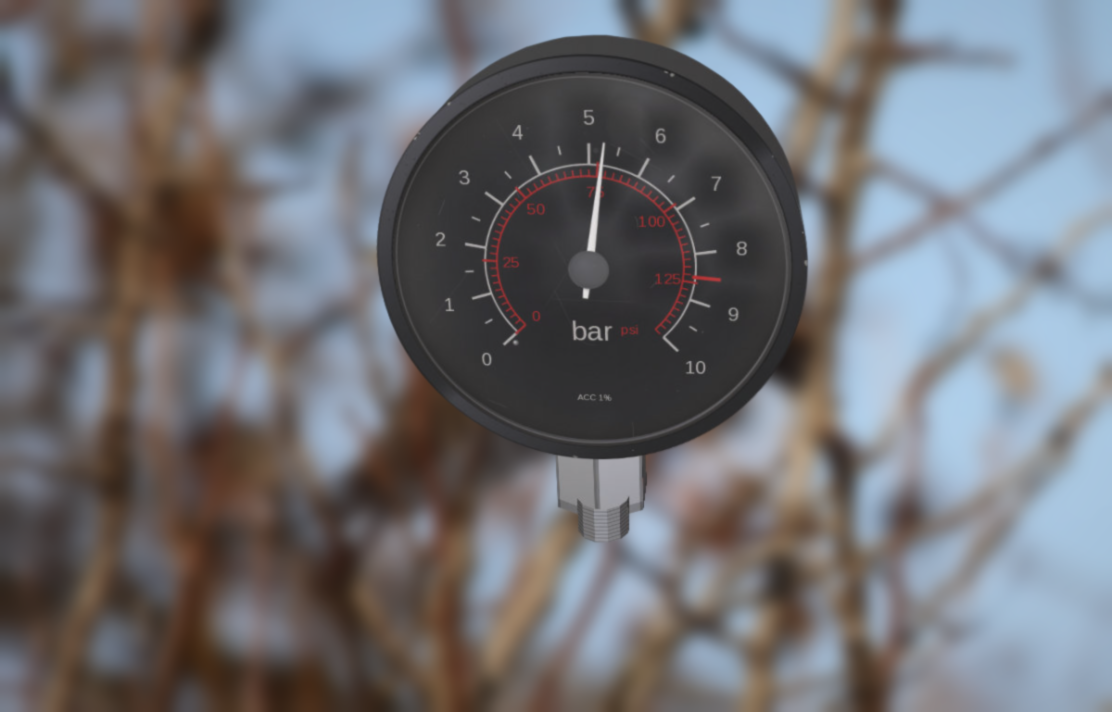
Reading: 5.25 bar
